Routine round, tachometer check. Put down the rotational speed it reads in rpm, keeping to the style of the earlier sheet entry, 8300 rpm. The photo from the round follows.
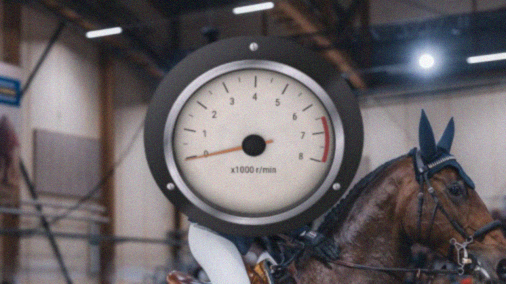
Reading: 0 rpm
